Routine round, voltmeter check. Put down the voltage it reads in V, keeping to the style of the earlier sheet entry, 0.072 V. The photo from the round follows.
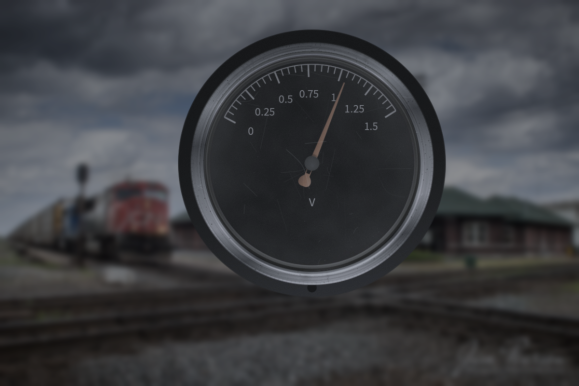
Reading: 1.05 V
